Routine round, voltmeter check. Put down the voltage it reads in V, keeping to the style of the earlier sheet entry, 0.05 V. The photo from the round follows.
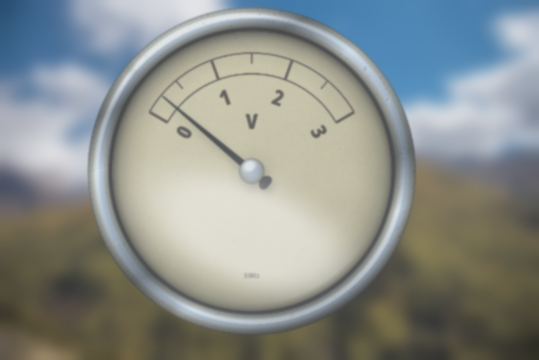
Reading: 0.25 V
